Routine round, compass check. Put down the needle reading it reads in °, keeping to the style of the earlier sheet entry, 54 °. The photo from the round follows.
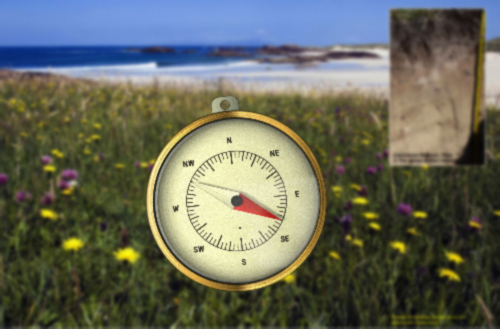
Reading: 120 °
